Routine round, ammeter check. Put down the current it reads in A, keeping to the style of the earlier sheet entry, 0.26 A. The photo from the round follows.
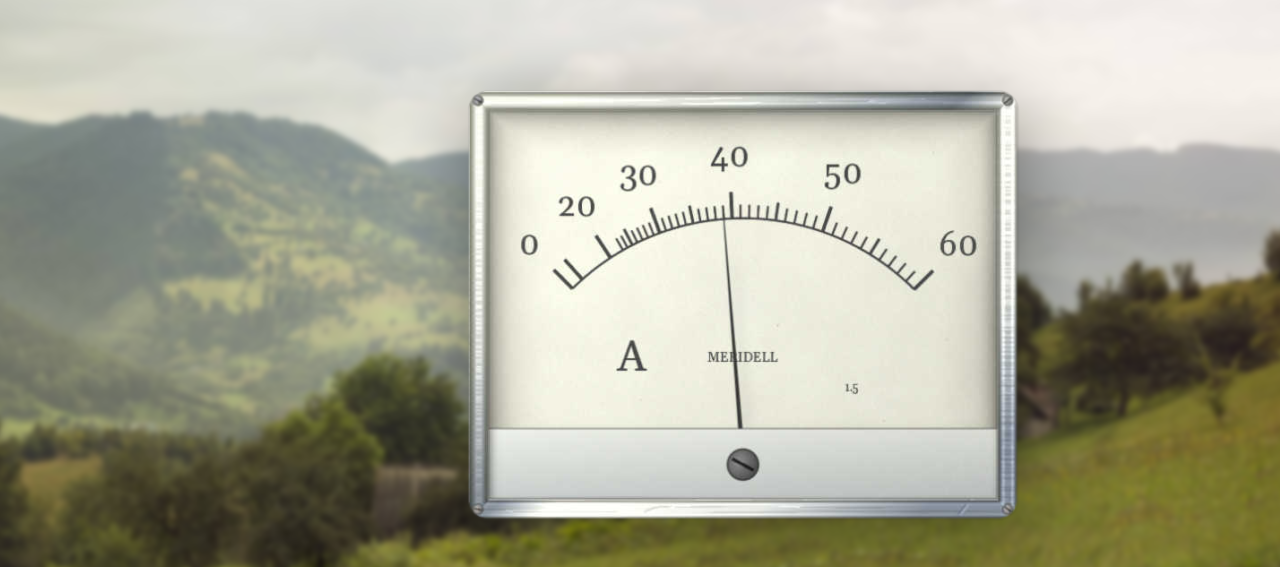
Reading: 39 A
